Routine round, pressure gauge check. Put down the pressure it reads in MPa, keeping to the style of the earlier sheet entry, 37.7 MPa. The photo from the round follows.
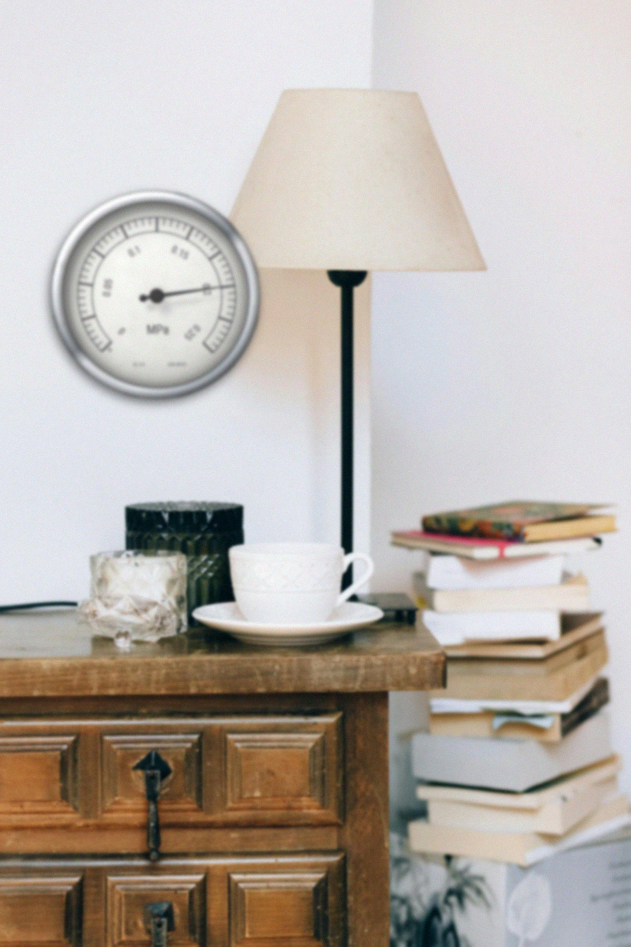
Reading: 0.2 MPa
